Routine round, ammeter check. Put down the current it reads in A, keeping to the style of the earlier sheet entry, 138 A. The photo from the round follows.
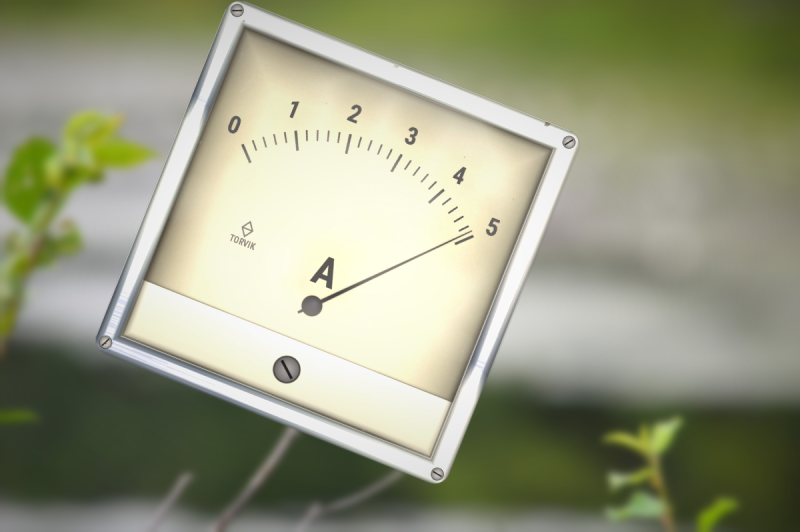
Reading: 4.9 A
